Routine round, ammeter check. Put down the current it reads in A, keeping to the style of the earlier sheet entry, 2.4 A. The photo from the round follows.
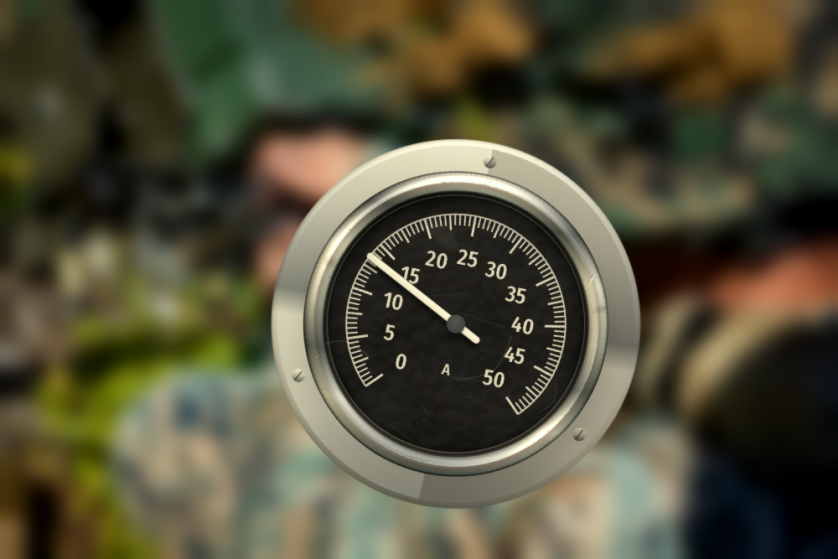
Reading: 13.5 A
